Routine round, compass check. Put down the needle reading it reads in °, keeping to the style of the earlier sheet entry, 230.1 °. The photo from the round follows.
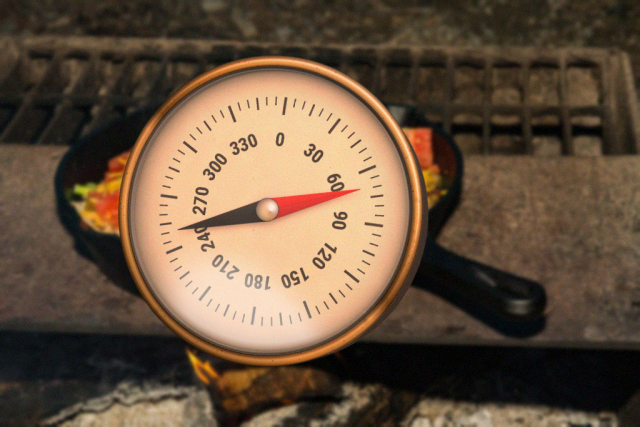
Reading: 70 °
